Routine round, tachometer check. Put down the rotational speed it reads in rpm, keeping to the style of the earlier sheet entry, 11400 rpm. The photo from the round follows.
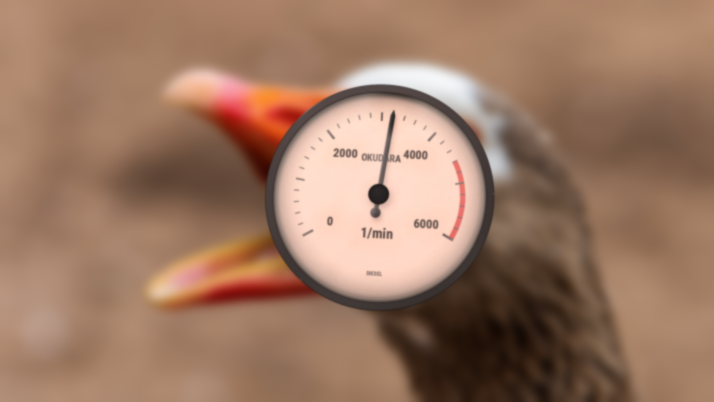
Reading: 3200 rpm
